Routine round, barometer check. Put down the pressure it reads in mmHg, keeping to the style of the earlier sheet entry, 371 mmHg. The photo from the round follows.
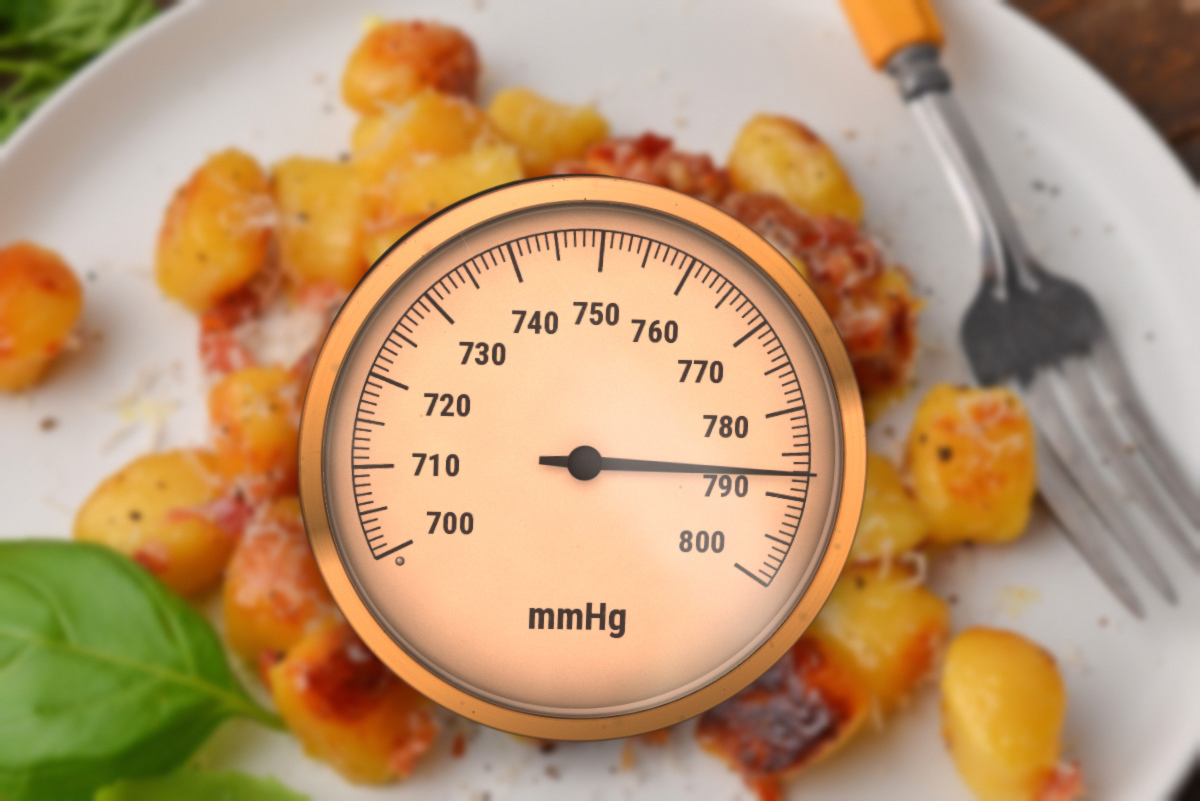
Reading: 787 mmHg
